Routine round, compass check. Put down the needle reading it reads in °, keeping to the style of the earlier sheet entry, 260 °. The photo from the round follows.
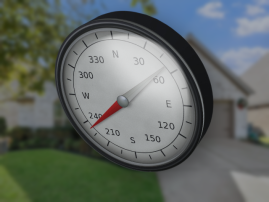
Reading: 232.5 °
